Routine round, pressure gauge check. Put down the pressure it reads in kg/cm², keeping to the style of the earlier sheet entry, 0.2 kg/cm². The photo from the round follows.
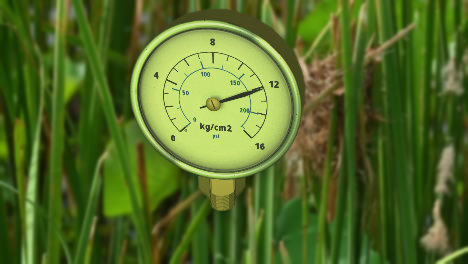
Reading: 12 kg/cm²
